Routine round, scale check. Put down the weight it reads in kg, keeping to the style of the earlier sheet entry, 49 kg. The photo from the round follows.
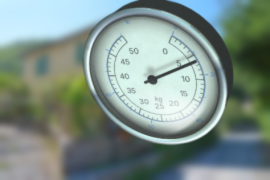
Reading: 6 kg
